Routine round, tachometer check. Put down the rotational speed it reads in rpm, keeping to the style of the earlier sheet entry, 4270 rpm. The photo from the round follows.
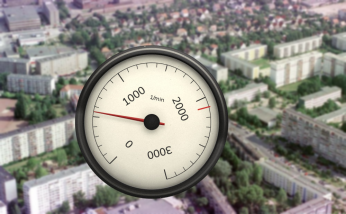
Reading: 550 rpm
